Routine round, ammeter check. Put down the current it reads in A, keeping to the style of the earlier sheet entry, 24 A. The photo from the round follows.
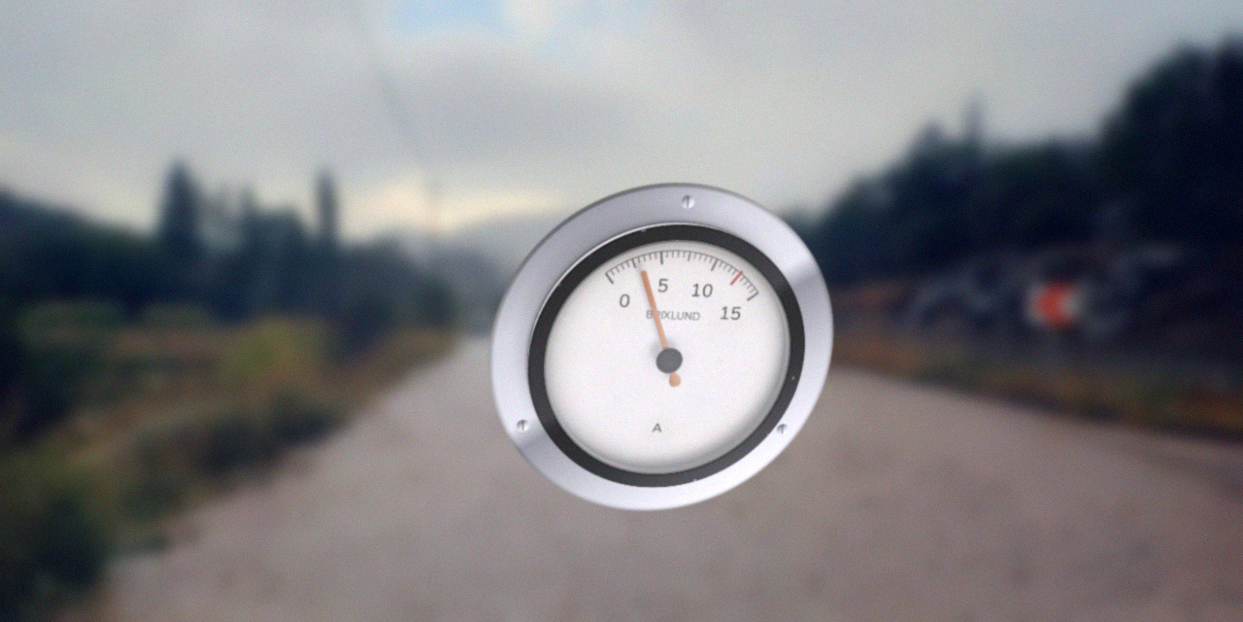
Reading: 3 A
